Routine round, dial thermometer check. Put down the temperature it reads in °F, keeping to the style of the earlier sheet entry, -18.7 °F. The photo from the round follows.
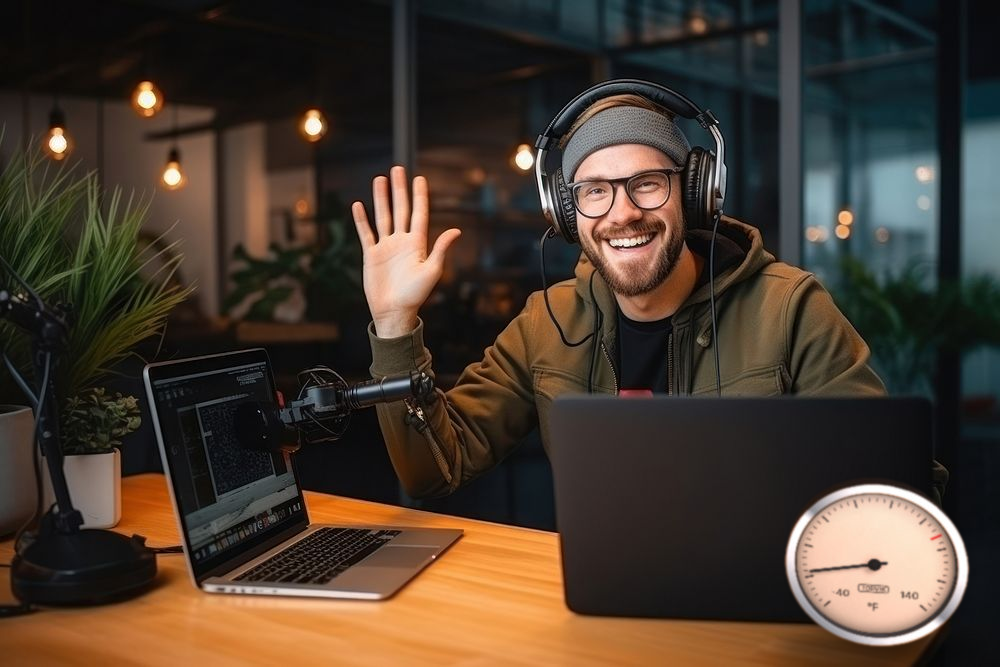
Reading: -16 °F
